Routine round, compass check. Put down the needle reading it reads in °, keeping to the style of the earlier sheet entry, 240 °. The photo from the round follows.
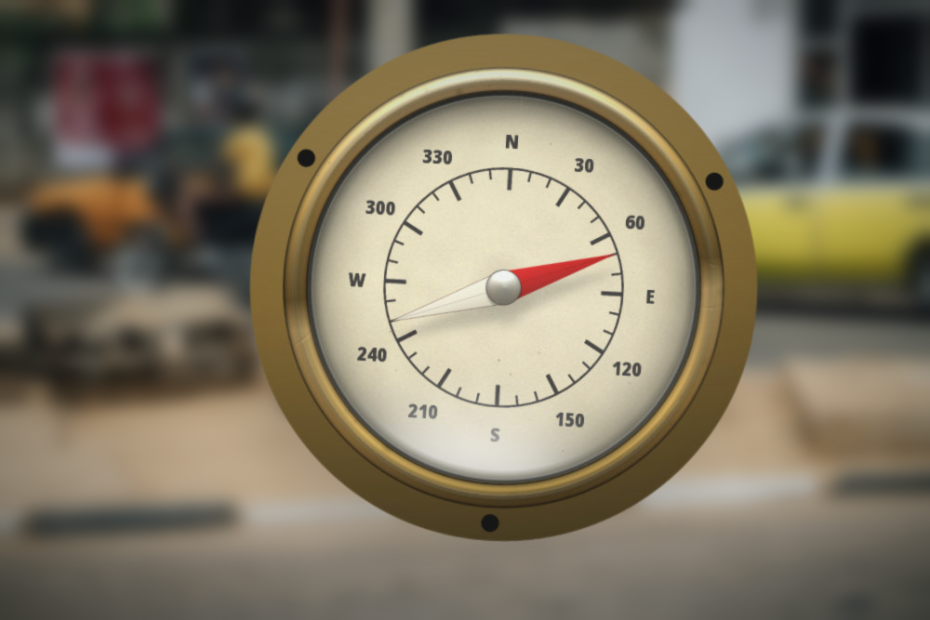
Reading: 70 °
